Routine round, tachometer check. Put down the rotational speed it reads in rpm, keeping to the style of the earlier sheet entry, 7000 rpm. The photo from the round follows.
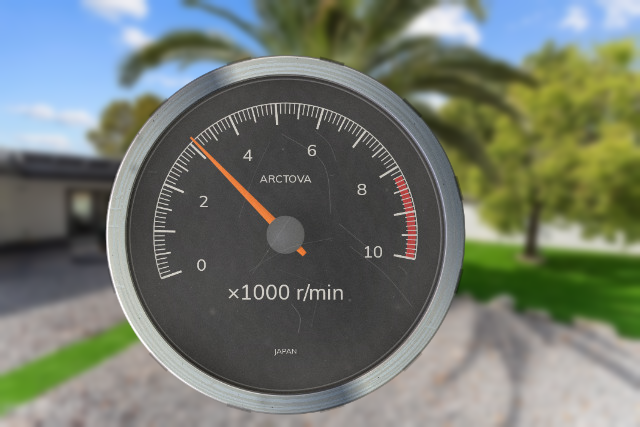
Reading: 3100 rpm
